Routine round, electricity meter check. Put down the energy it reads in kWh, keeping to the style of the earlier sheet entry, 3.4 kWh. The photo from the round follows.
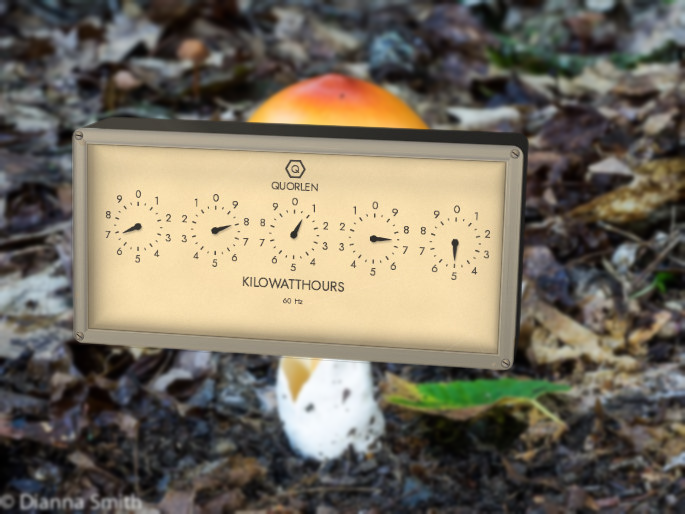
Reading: 68075 kWh
